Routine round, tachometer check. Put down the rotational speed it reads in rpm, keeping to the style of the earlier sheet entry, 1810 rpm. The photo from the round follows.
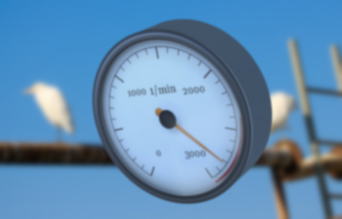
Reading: 2800 rpm
